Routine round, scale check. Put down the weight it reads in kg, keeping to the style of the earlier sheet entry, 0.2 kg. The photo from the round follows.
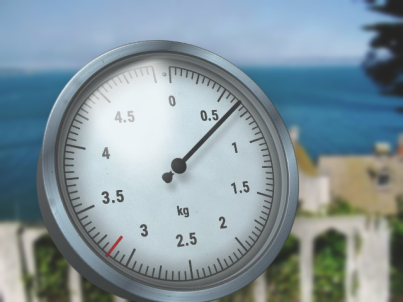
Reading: 0.65 kg
